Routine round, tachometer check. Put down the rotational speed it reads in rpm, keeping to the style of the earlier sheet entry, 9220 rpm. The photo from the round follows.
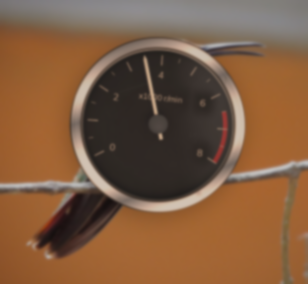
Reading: 3500 rpm
